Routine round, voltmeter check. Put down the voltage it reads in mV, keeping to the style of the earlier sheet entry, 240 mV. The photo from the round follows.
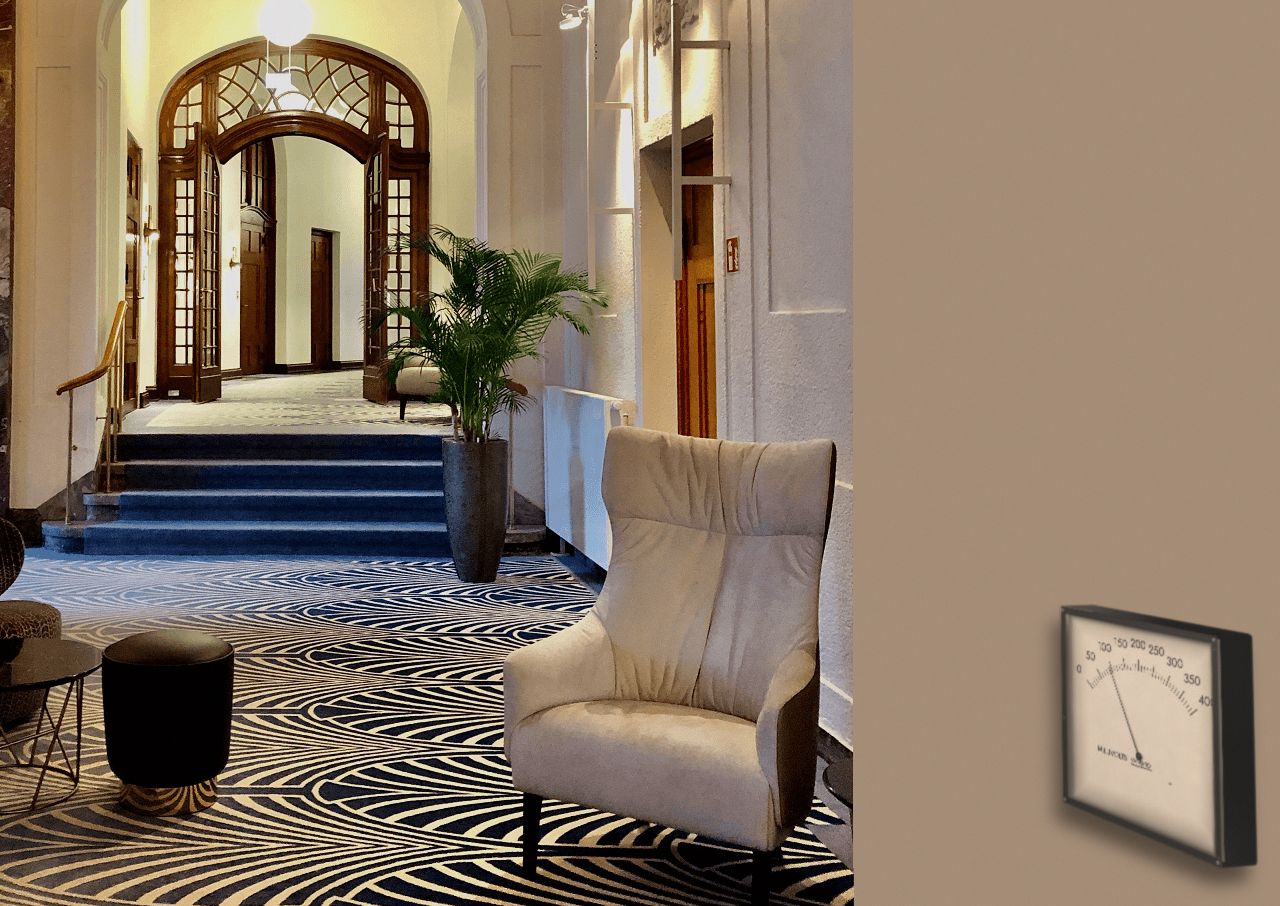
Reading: 100 mV
